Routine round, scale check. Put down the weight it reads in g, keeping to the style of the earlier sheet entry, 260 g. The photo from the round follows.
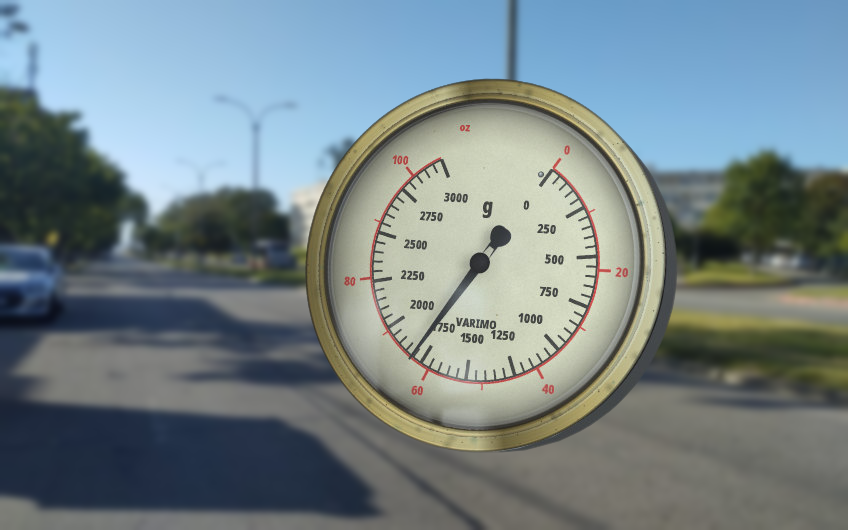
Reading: 1800 g
